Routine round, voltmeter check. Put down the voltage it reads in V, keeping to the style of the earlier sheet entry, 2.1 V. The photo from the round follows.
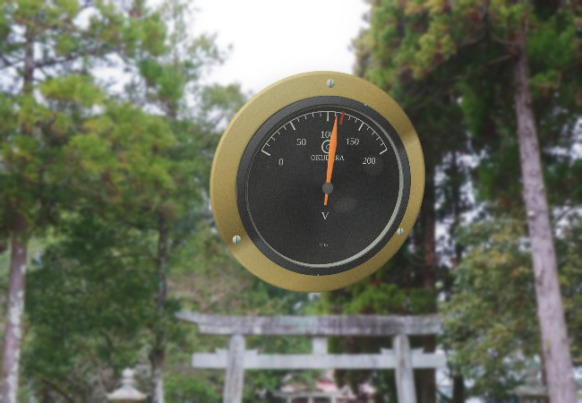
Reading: 110 V
